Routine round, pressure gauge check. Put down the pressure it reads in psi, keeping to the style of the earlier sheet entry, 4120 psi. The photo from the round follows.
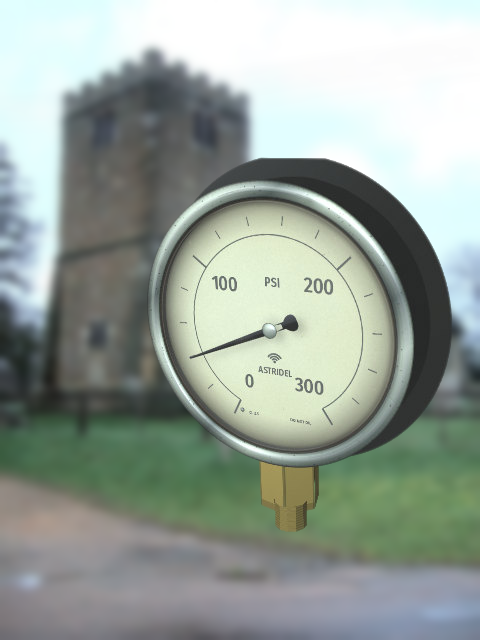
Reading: 40 psi
